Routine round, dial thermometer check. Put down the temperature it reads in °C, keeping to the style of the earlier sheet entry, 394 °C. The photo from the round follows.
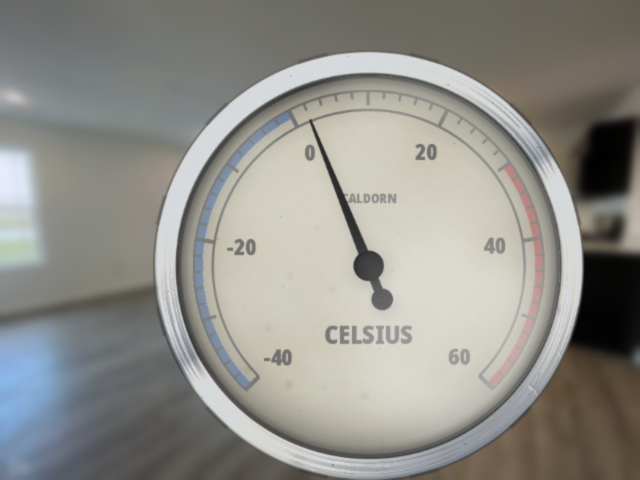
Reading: 2 °C
